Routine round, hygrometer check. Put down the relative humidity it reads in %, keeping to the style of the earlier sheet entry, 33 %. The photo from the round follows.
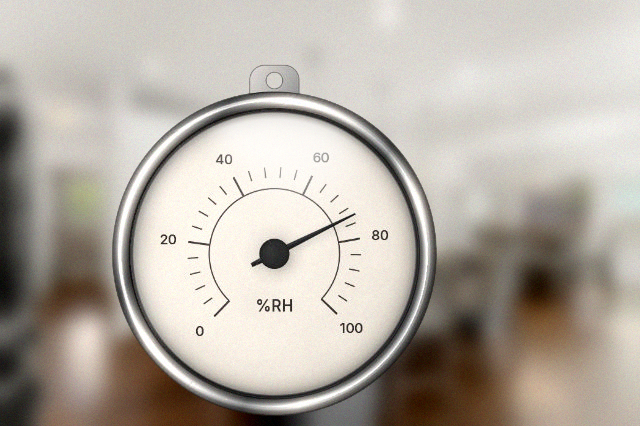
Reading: 74 %
